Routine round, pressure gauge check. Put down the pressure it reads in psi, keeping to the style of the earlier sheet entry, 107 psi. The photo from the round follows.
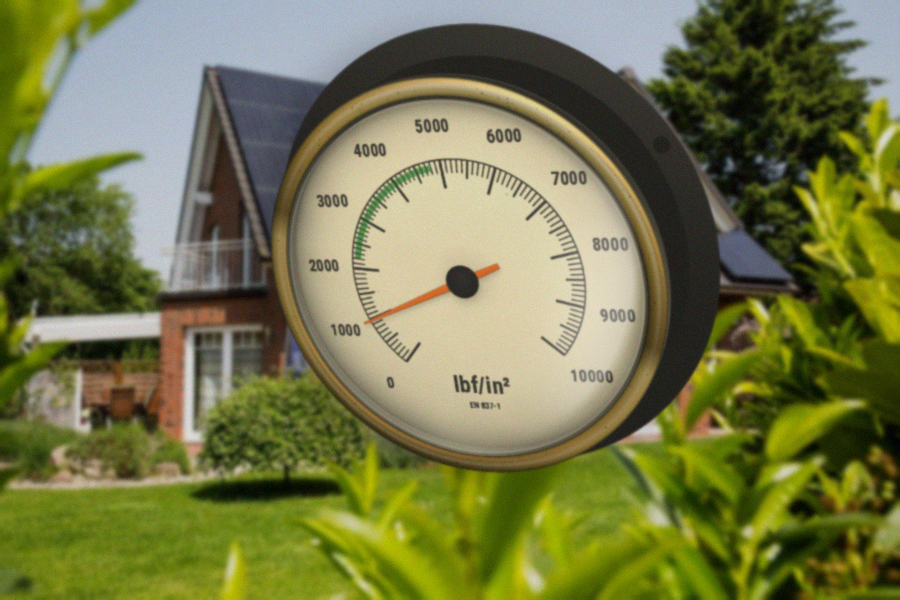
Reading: 1000 psi
